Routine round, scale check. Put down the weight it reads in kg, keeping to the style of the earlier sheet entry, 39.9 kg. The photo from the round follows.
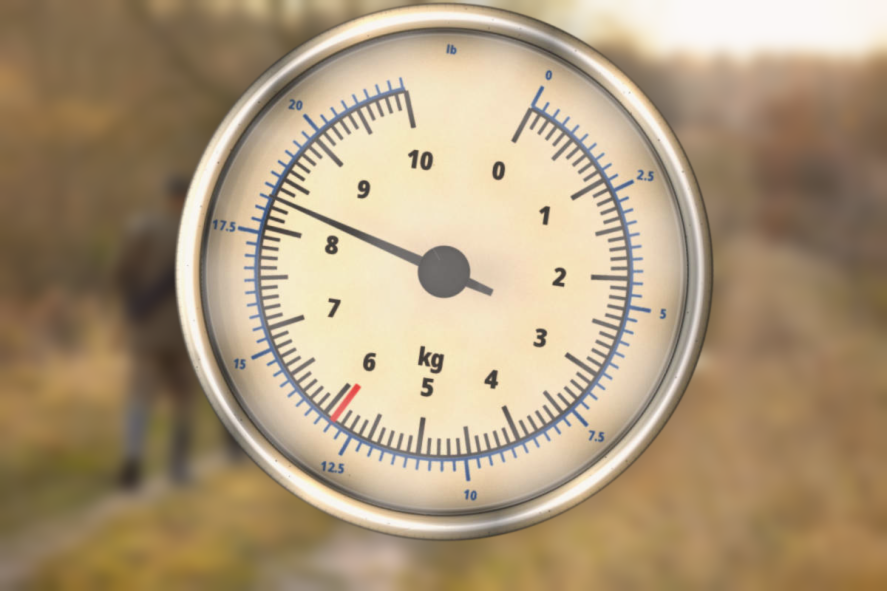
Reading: 8.3 kg
